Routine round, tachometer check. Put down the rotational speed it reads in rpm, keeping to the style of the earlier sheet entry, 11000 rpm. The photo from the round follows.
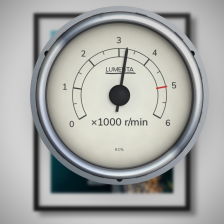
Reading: 3250 rpm
